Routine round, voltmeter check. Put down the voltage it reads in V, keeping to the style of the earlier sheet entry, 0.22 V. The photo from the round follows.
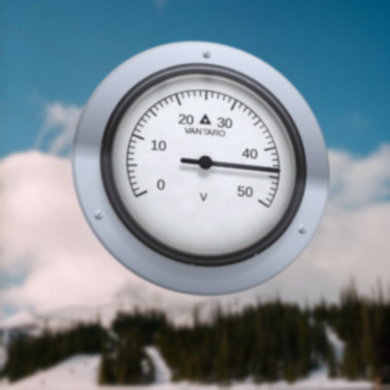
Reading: 44 V
